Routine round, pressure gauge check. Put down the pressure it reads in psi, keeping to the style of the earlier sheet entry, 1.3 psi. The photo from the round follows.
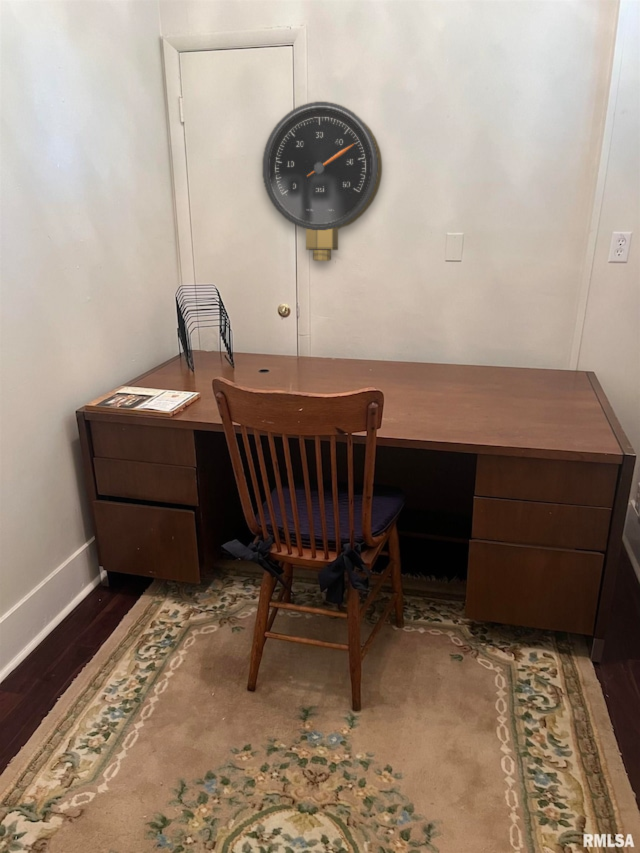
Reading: 45 psi
